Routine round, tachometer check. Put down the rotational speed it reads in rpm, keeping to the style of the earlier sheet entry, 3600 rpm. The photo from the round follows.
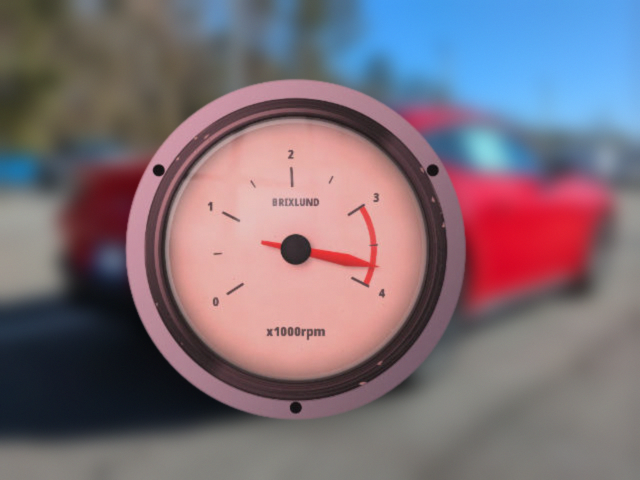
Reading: 3750 rpm
